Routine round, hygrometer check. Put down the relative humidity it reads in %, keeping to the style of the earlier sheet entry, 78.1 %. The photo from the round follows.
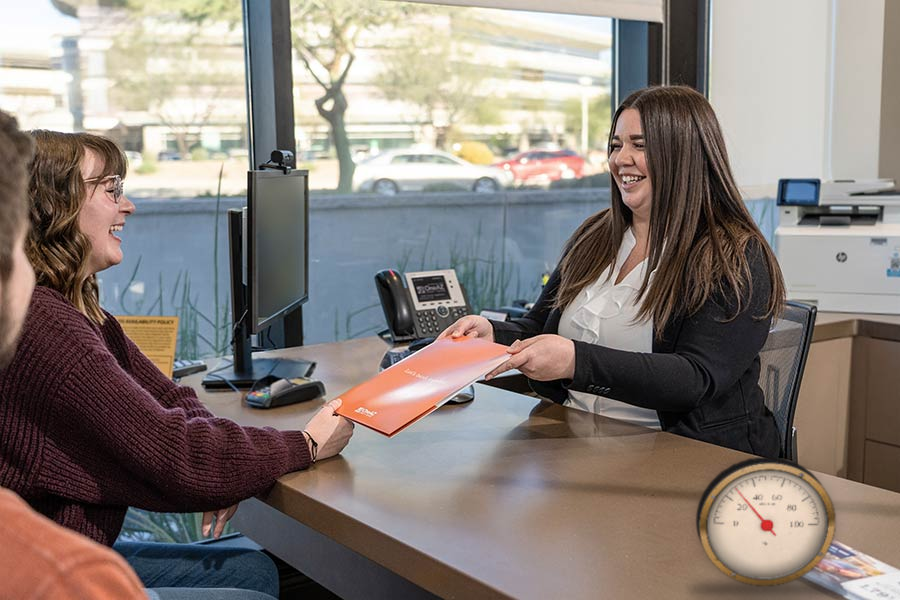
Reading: 28 %
